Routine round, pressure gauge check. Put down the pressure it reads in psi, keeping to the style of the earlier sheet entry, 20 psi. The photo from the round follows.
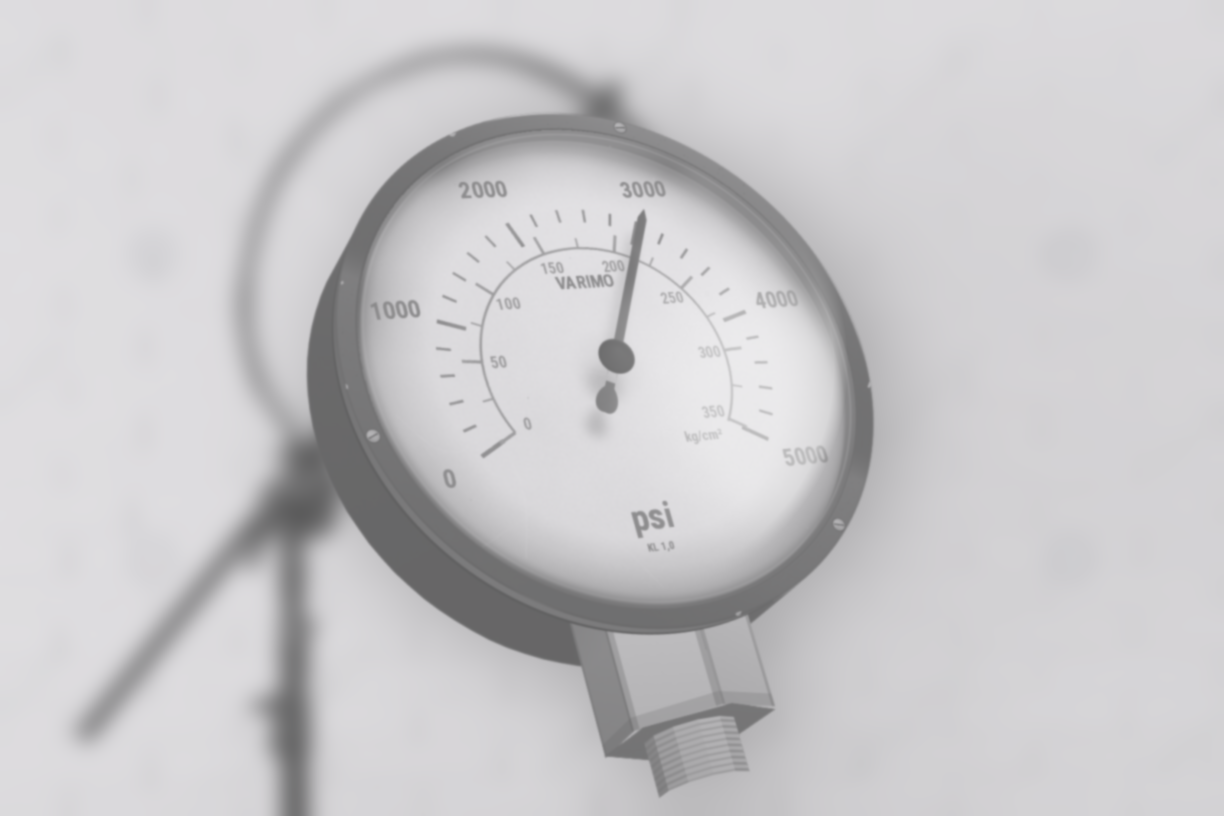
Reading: 3000 psi
